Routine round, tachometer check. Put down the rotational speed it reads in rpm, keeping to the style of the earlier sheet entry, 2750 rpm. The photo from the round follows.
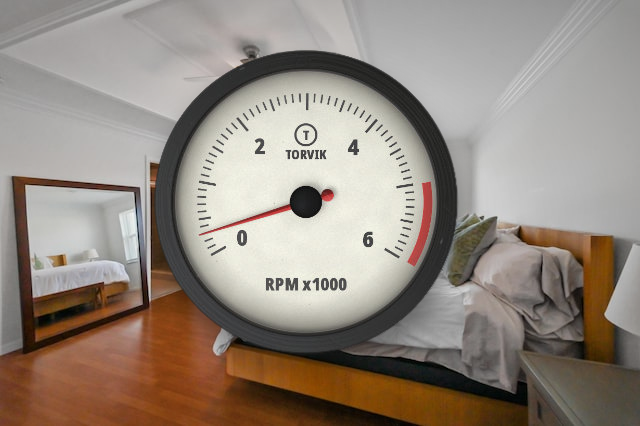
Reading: 300 rpm
